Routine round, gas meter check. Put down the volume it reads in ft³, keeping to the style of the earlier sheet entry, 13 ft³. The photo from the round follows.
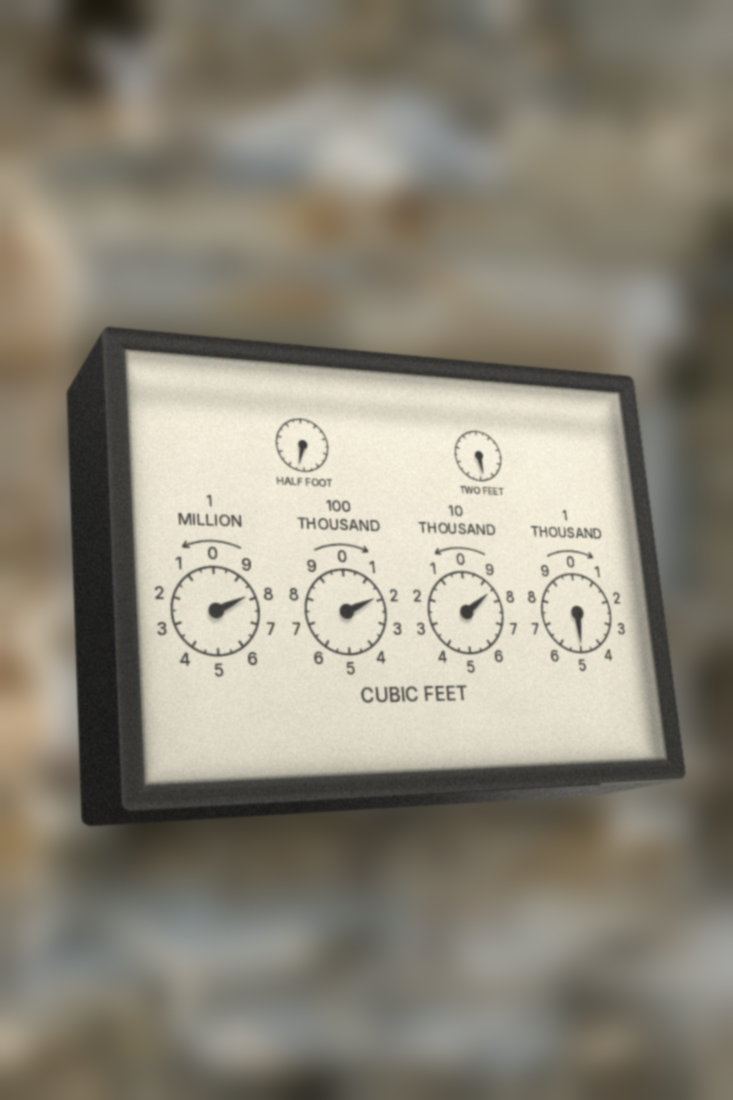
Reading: 818500 ft³
